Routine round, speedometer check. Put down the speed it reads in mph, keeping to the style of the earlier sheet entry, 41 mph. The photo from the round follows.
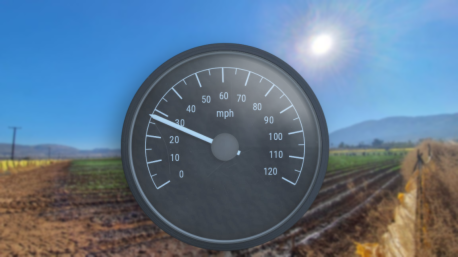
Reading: 27.5 mph
